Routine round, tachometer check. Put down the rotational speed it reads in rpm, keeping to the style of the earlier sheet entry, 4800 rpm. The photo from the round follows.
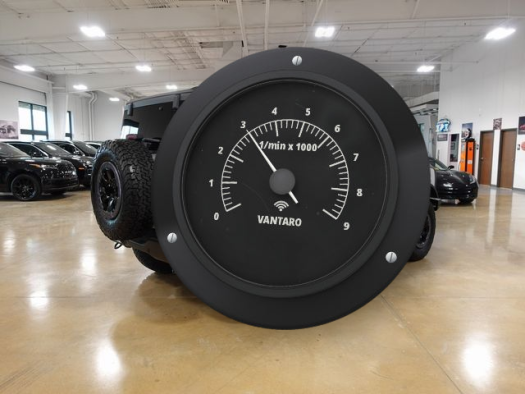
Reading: 3000 rpm
